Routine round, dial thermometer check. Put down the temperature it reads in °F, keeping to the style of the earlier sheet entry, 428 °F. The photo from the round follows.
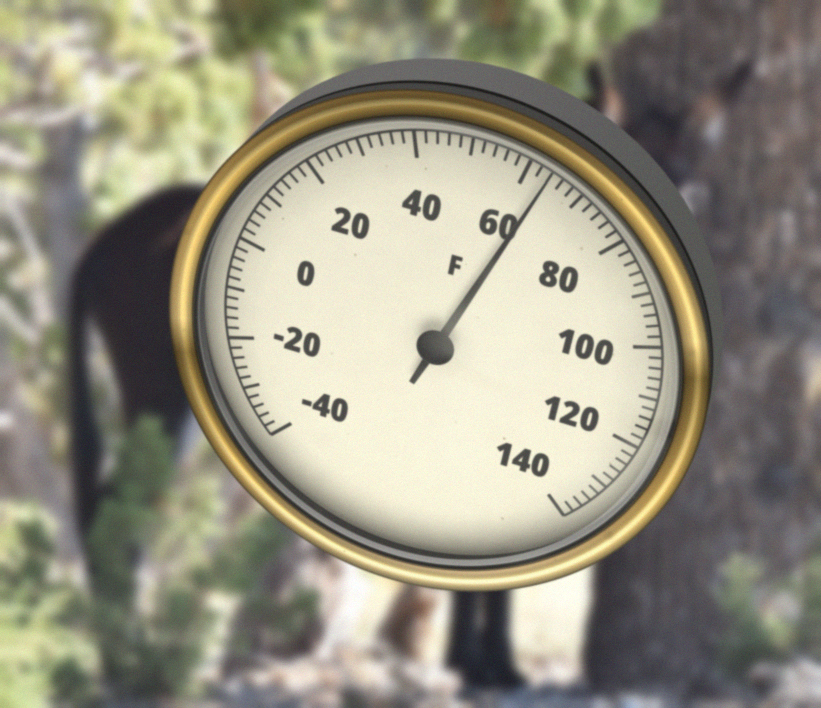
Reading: 64 °F
